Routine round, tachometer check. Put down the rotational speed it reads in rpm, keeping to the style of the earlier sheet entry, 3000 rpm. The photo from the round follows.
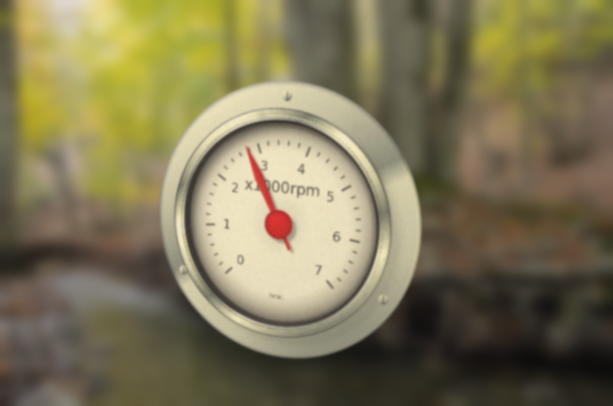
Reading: 2800 rpm
